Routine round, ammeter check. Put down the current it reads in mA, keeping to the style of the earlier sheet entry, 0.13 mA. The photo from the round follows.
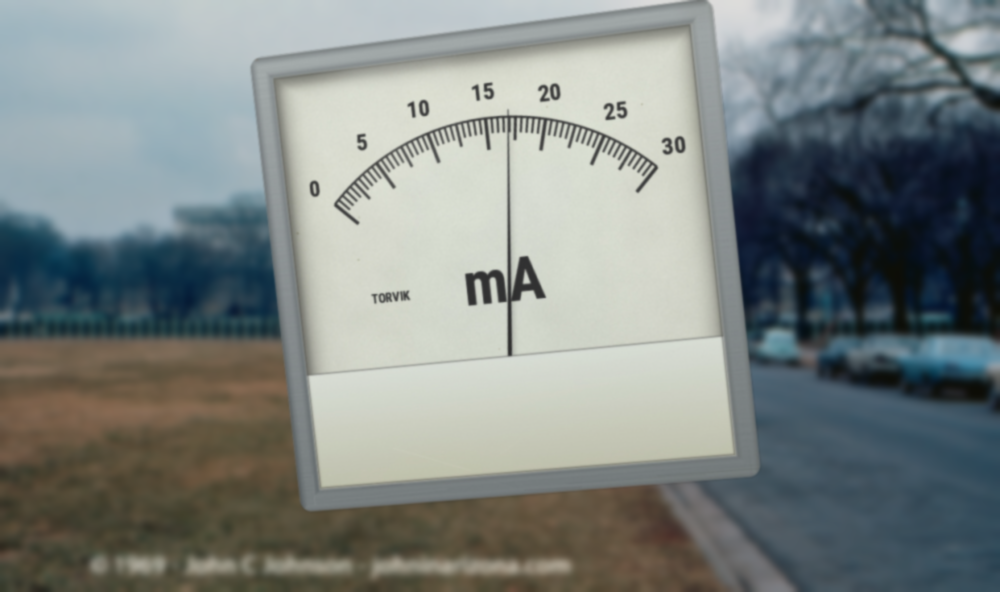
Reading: 17 mA
